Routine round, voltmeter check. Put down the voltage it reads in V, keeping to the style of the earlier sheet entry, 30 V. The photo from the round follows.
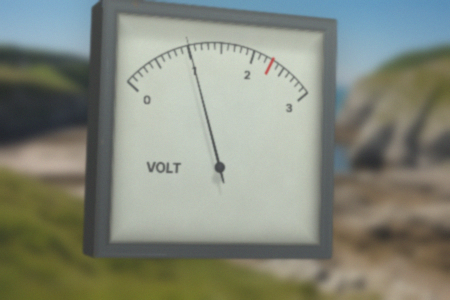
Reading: 1 V
